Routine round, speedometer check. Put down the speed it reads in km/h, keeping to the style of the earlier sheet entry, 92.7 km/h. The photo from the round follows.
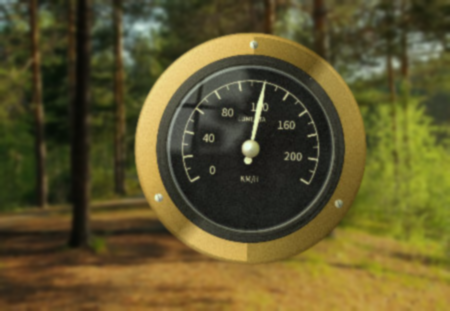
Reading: 120 km/h
